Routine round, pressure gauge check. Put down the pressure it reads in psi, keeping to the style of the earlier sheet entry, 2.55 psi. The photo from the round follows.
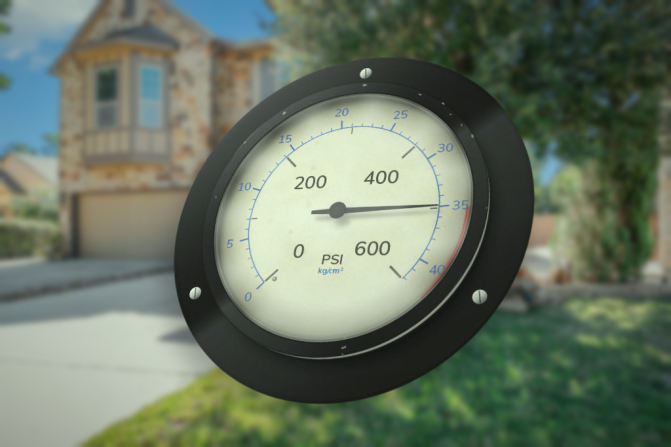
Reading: 500 psi
